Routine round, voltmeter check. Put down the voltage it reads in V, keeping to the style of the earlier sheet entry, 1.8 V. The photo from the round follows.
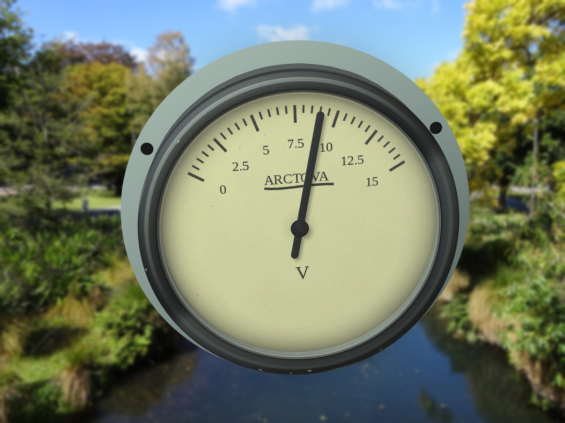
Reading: 9 V
